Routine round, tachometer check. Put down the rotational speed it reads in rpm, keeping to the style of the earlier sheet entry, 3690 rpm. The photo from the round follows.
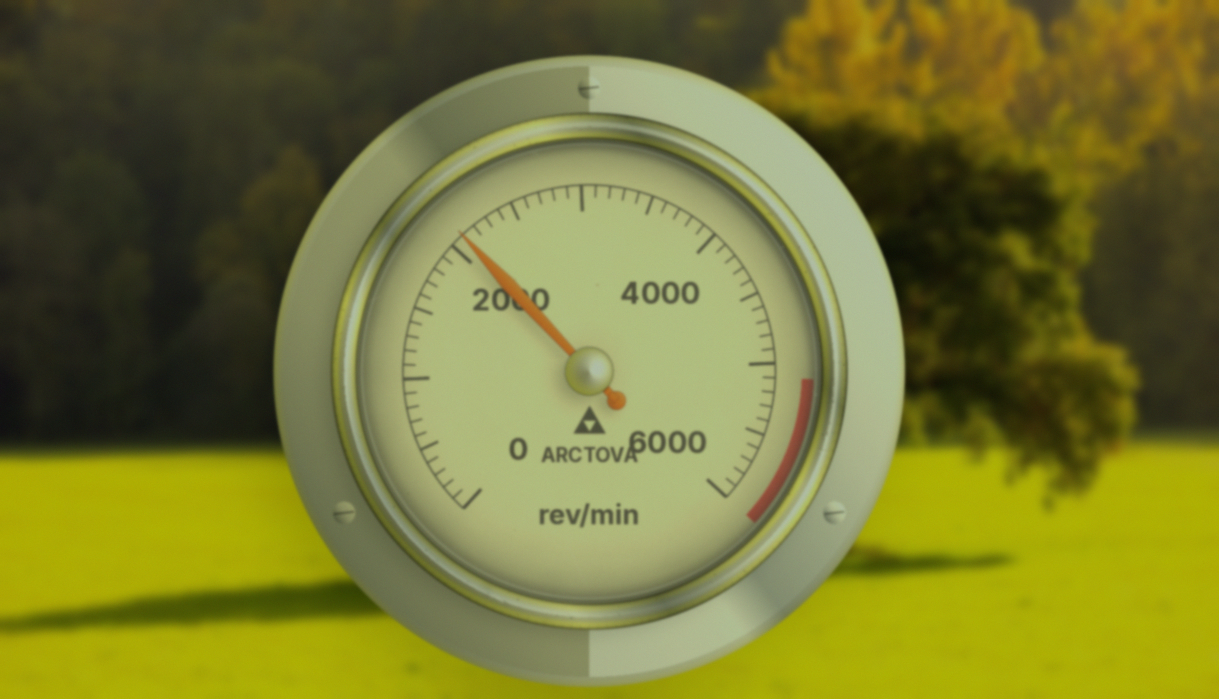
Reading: 2100 rpm
